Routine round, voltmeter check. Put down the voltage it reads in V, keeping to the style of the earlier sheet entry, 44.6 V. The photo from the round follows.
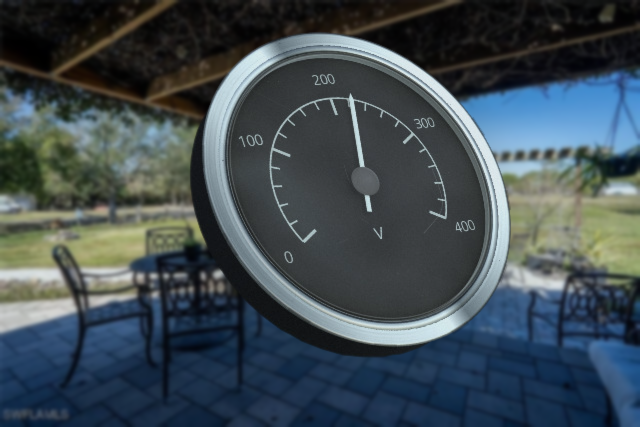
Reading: 220 V
